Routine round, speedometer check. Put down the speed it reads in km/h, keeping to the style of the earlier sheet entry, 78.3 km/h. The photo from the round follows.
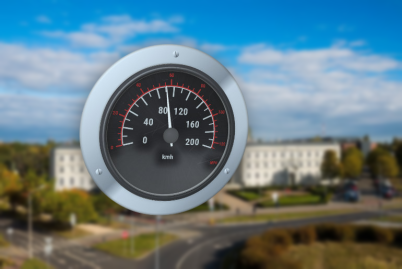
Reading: 90 km/h
